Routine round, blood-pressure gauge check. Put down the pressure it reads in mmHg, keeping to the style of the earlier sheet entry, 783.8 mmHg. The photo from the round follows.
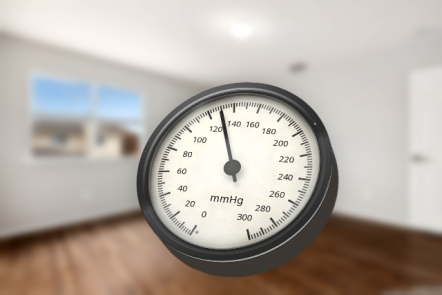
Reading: 130 mmHg
